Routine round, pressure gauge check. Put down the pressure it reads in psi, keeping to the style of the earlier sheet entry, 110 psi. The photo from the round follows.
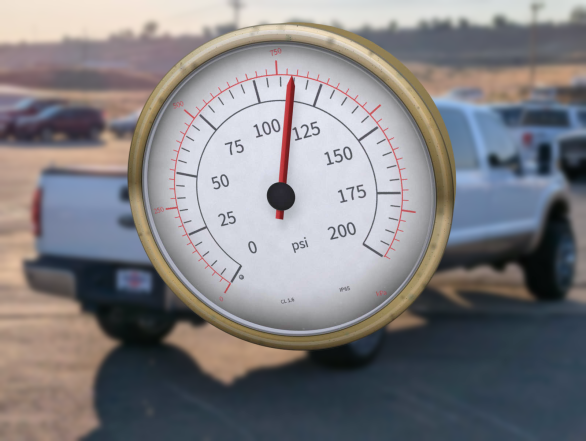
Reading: 115 psi
